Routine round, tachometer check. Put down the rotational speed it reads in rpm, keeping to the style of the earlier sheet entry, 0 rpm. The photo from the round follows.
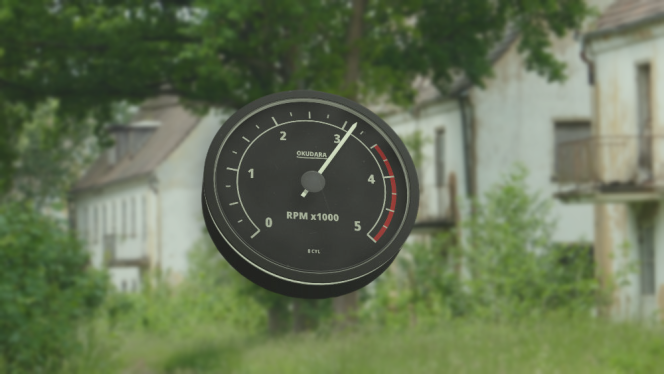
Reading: 3125 rpm
